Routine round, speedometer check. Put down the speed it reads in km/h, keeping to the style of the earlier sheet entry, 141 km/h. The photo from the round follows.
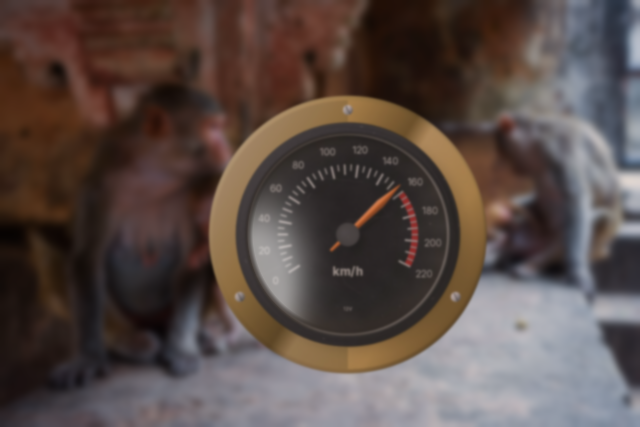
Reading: 155 km/h
